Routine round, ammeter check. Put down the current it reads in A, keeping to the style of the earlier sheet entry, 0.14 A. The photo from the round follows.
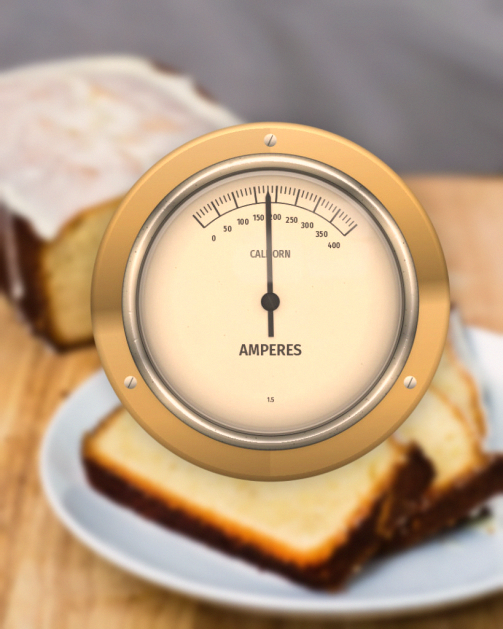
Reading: 180 A
